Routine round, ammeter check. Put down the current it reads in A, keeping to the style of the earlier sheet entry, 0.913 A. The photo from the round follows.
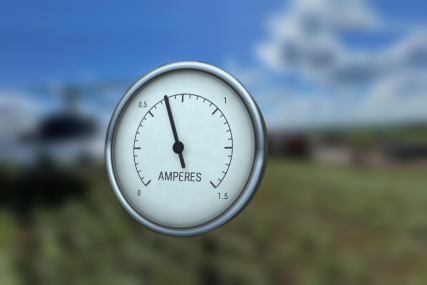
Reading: 0.65 A
